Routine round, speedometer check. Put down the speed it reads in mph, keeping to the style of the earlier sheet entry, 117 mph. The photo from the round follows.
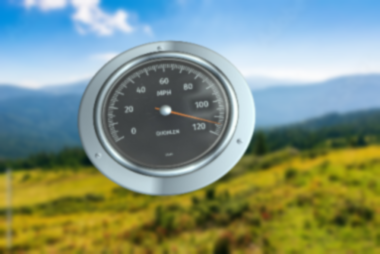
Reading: 115 mph
